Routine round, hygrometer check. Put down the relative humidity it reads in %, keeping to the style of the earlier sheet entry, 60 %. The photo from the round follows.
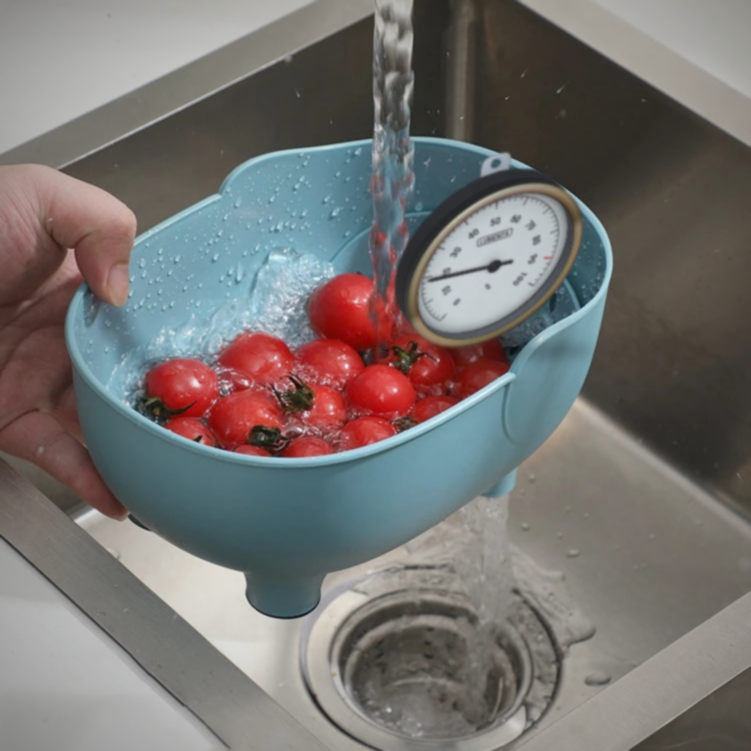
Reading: 20 %
